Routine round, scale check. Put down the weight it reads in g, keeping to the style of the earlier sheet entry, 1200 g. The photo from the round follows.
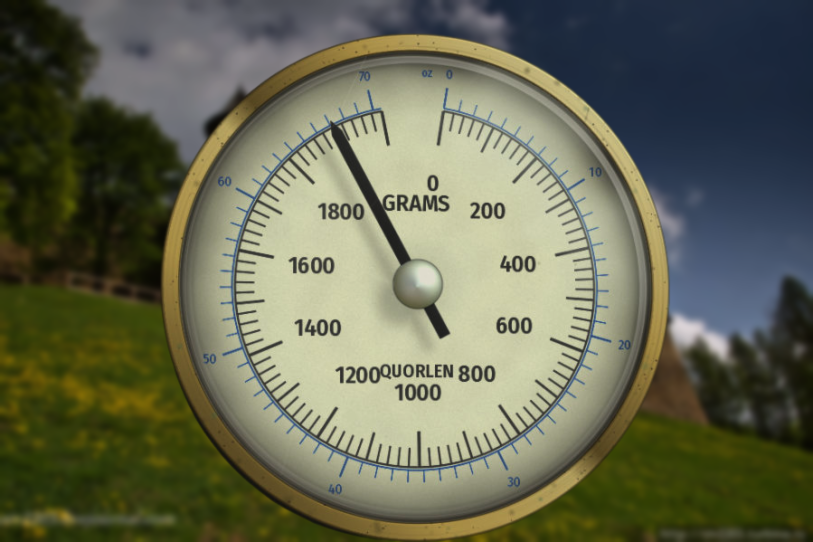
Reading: 1900 g
